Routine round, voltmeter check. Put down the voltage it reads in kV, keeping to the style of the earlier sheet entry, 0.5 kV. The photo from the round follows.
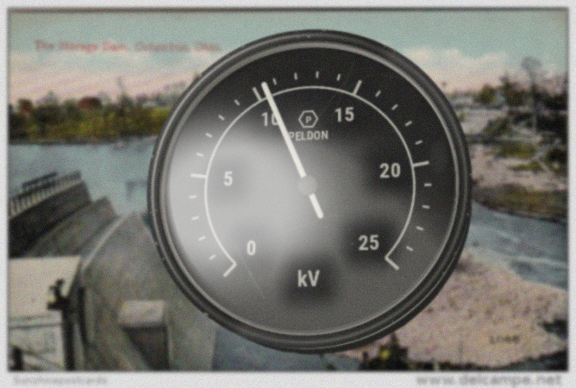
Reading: 10.5 kV
